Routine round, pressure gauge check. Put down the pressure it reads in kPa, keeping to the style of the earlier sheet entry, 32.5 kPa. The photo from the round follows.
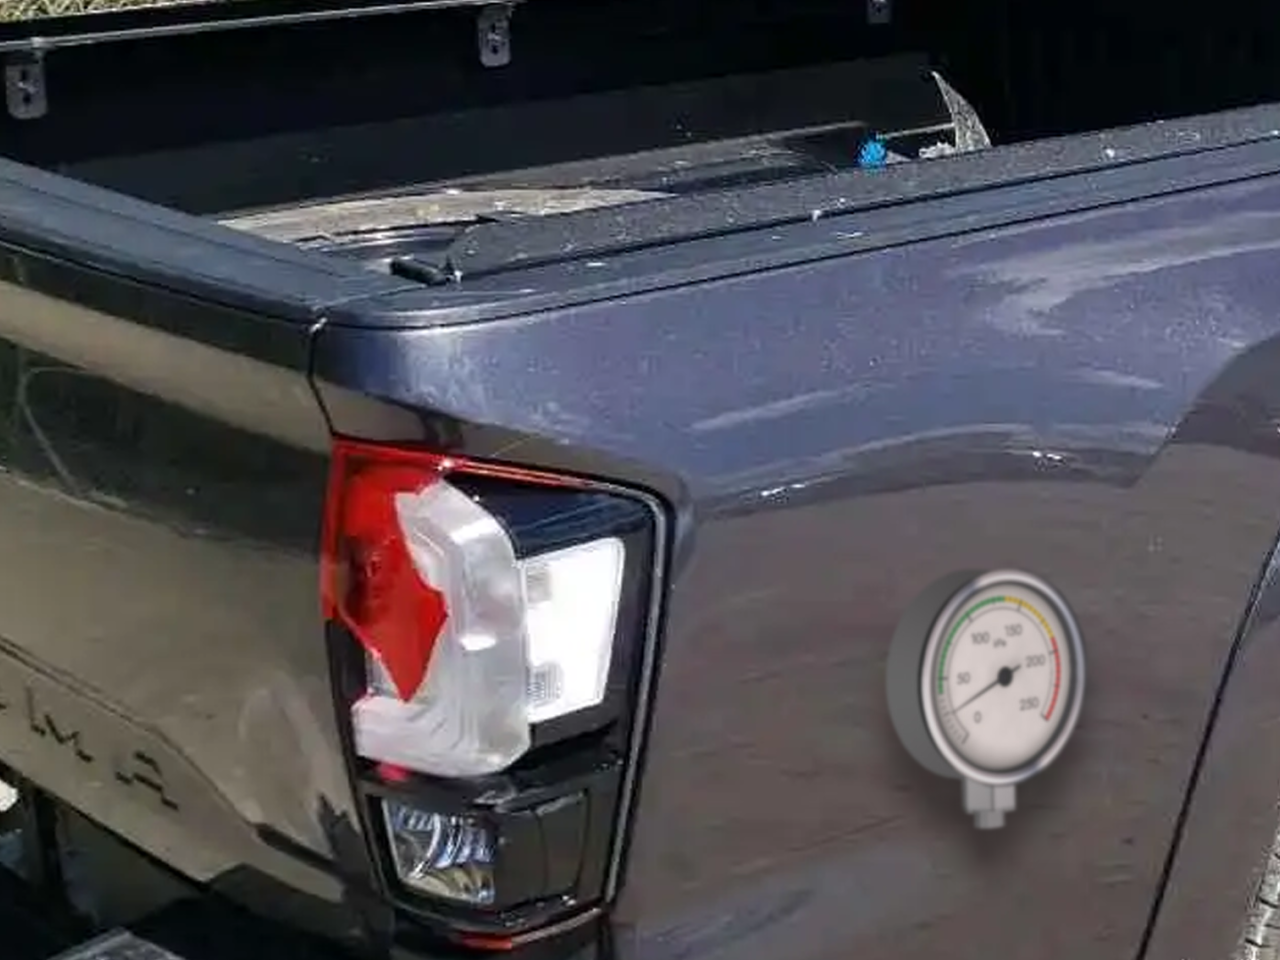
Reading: 25 kPa
